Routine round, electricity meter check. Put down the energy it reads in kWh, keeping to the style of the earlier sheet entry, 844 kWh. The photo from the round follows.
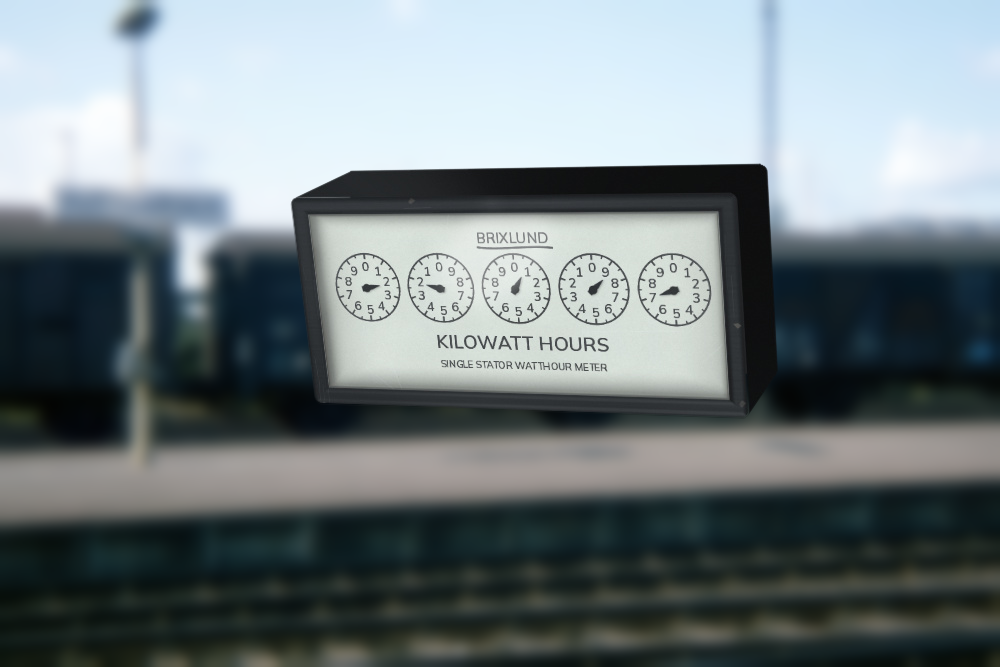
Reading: 22087 kWh
